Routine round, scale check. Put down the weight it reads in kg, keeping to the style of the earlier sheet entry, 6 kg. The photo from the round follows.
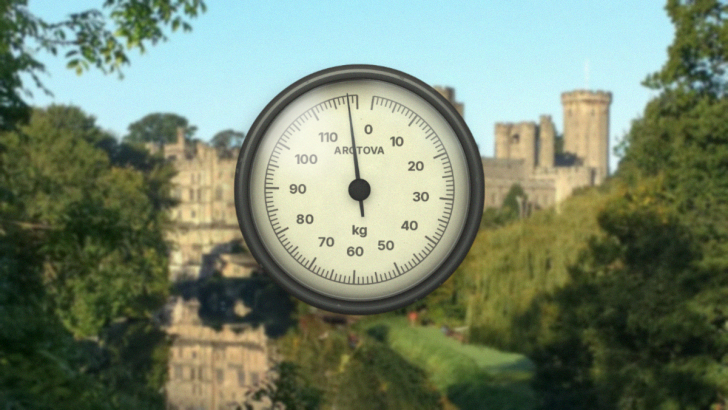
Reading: 118 kg
